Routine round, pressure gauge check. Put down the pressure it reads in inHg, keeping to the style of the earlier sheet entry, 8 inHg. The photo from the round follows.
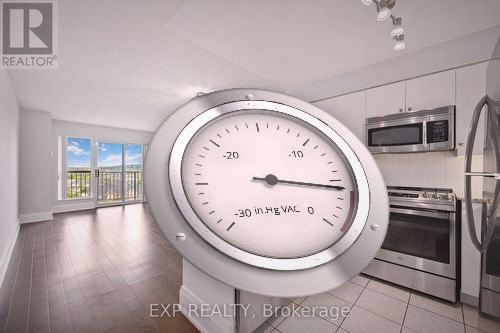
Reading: -4 inHg
